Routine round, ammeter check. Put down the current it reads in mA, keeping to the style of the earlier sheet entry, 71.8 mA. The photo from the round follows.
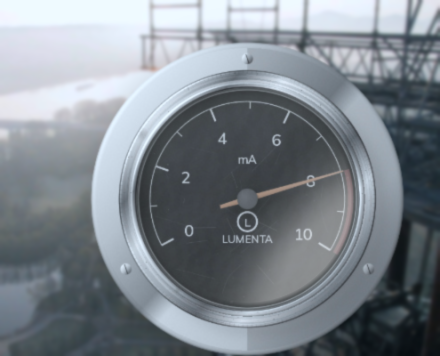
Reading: 8 mA
